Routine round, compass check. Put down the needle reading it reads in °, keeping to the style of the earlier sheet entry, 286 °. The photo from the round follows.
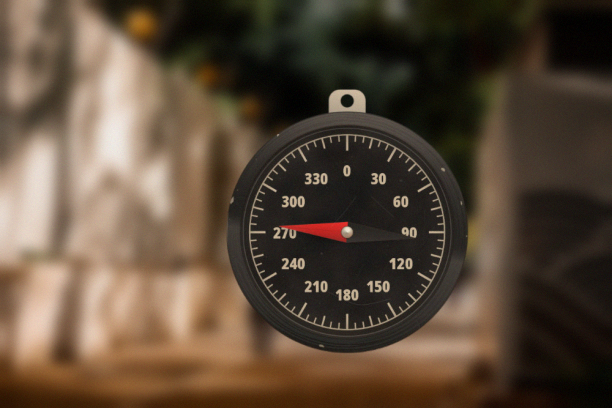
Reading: 275 °
